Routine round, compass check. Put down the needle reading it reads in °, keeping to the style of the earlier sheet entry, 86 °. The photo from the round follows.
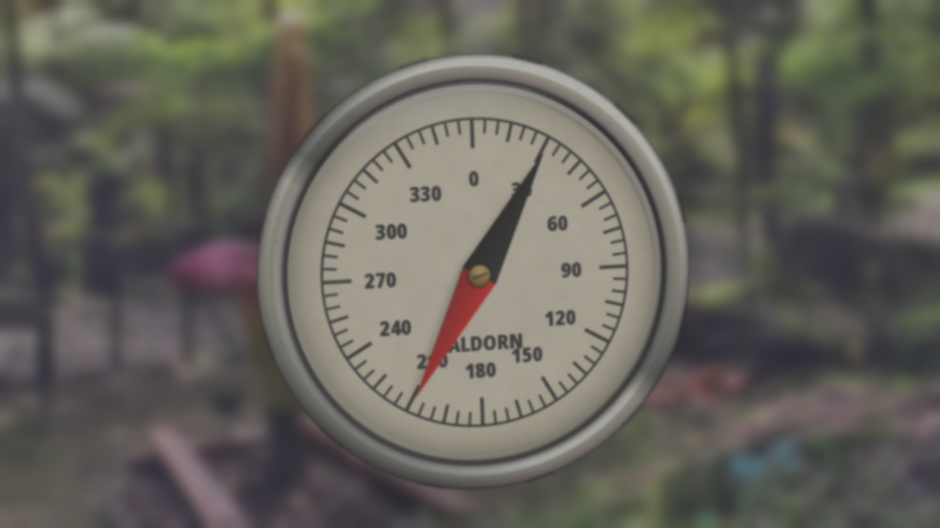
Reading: 210 °
